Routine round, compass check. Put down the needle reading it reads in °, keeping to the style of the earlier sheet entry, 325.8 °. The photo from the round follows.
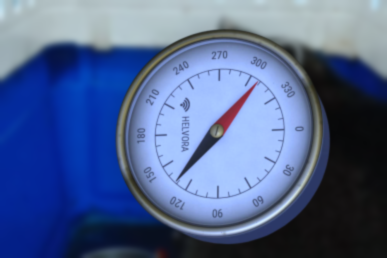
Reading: 310 °
